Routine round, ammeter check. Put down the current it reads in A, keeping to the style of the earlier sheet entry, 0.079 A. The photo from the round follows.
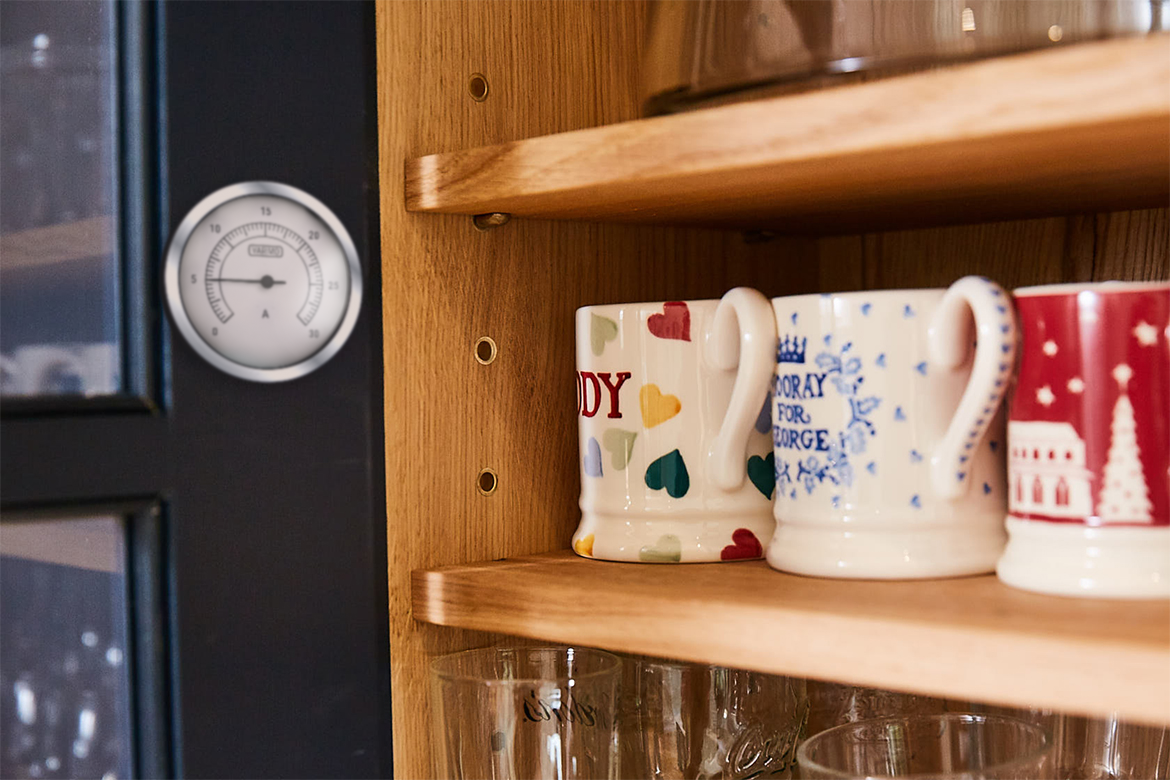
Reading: 5 A
